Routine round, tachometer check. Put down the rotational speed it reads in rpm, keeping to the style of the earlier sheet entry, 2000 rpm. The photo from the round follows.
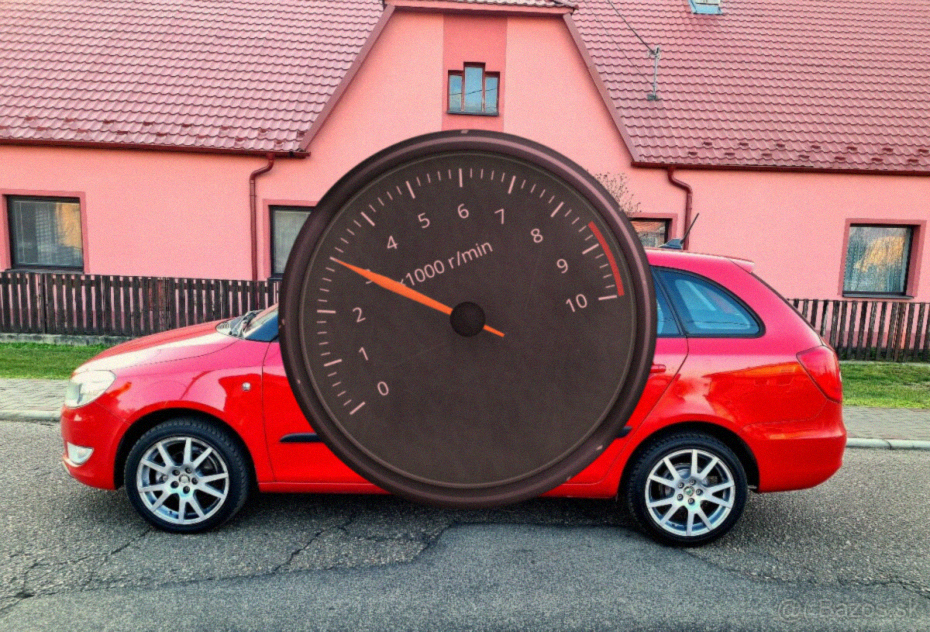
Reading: 3000 rpm
